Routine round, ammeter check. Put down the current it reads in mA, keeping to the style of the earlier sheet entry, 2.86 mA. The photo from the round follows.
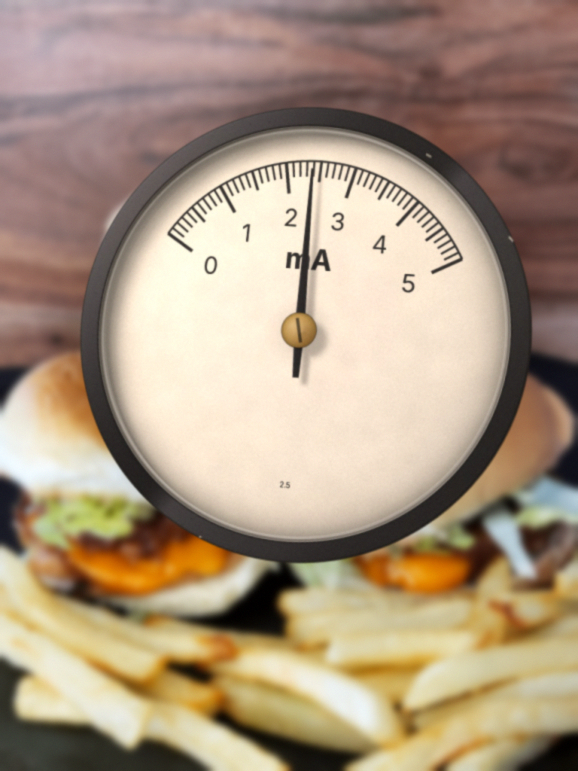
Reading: 2.4 mA
